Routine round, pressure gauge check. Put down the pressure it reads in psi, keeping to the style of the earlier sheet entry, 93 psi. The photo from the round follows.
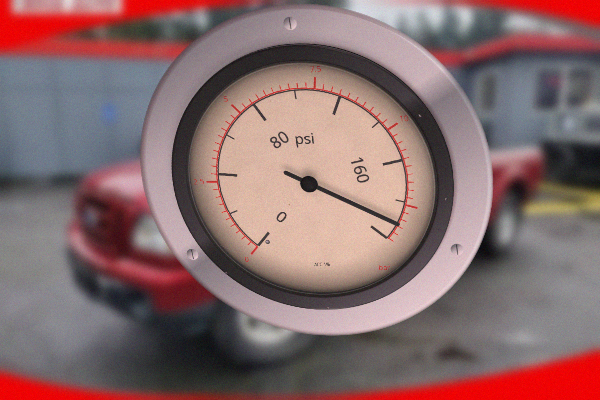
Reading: 190 psi
